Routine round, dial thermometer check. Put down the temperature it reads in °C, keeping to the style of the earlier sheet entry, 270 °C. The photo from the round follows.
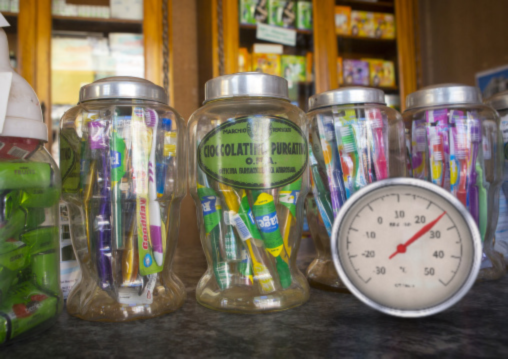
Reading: 25 °C
